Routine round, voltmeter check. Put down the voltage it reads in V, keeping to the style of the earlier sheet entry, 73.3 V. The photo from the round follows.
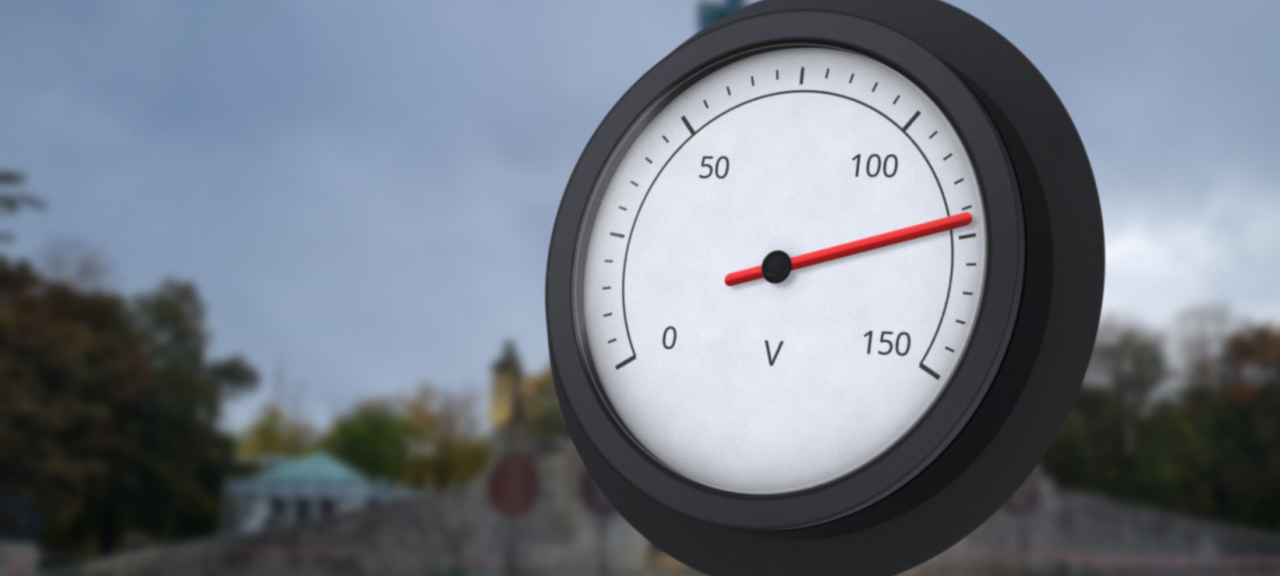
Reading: 122.5 V
